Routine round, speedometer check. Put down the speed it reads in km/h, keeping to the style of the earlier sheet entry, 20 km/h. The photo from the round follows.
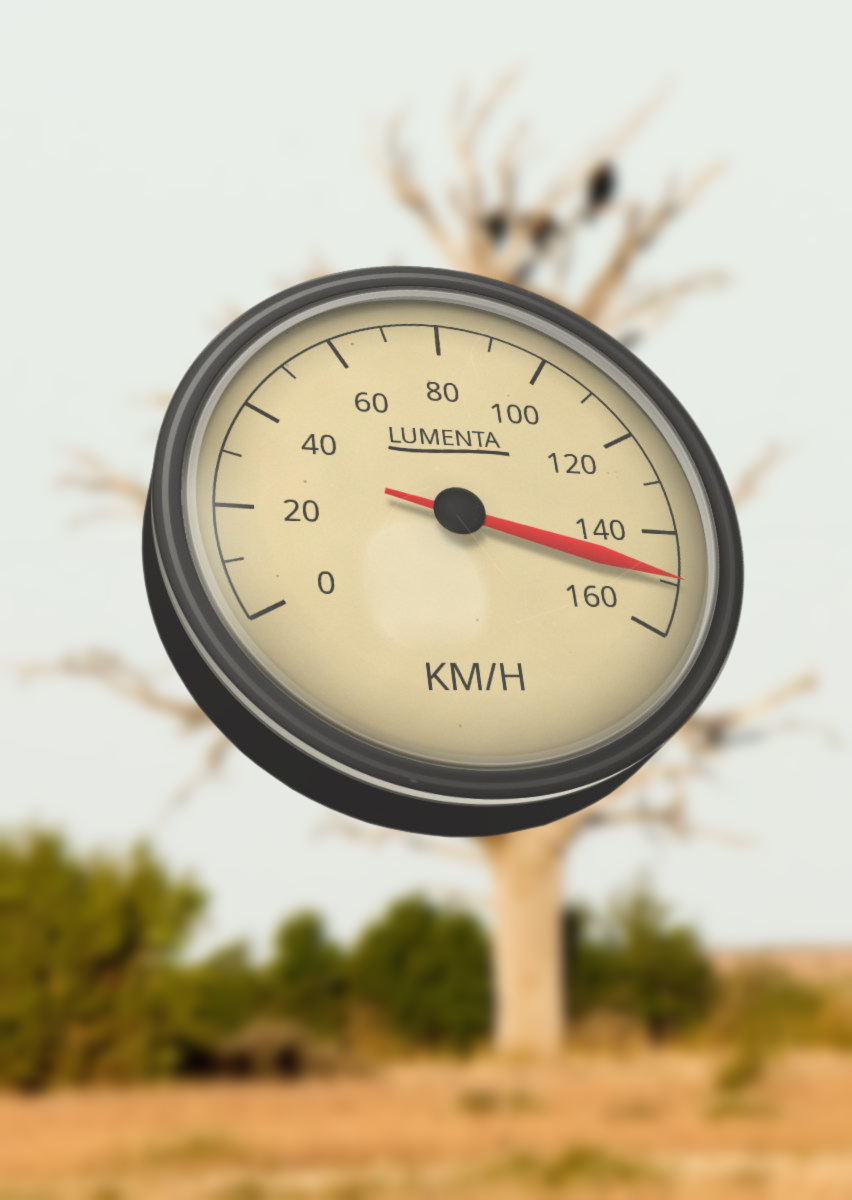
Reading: 150 km/h
